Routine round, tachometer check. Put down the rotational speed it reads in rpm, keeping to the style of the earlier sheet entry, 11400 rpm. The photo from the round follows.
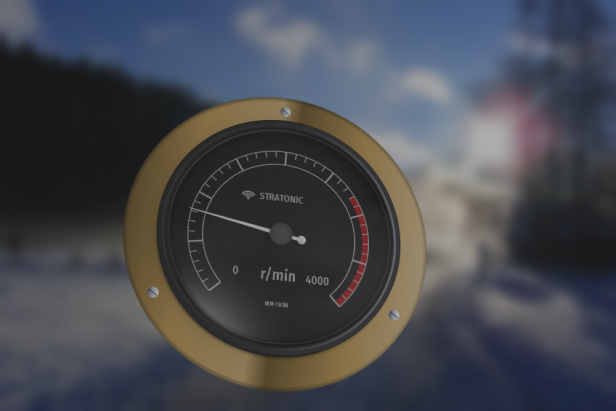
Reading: 800 rpm
